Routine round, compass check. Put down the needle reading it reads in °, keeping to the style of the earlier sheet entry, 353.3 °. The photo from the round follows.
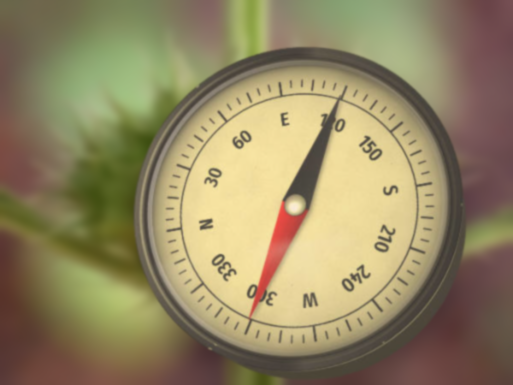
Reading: 300 °
